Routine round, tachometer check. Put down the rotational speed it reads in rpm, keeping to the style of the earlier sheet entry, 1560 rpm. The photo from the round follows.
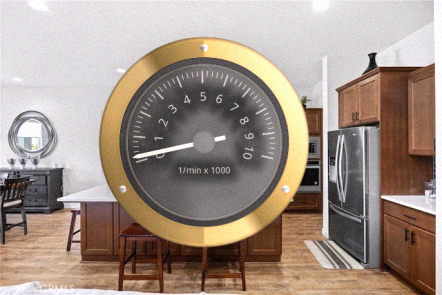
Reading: 200 rpm
